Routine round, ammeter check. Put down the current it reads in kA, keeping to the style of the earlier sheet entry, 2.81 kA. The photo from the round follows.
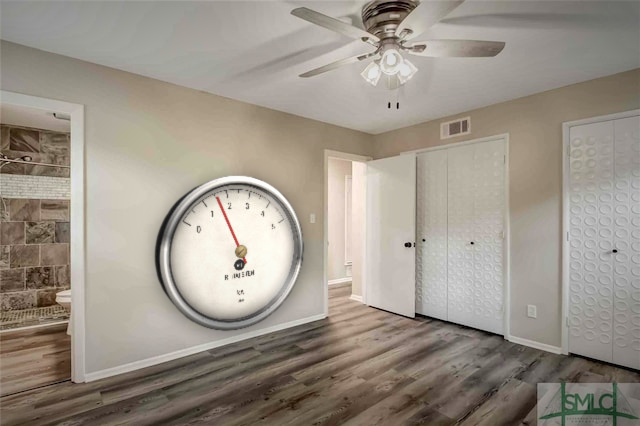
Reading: 1.5 kA
